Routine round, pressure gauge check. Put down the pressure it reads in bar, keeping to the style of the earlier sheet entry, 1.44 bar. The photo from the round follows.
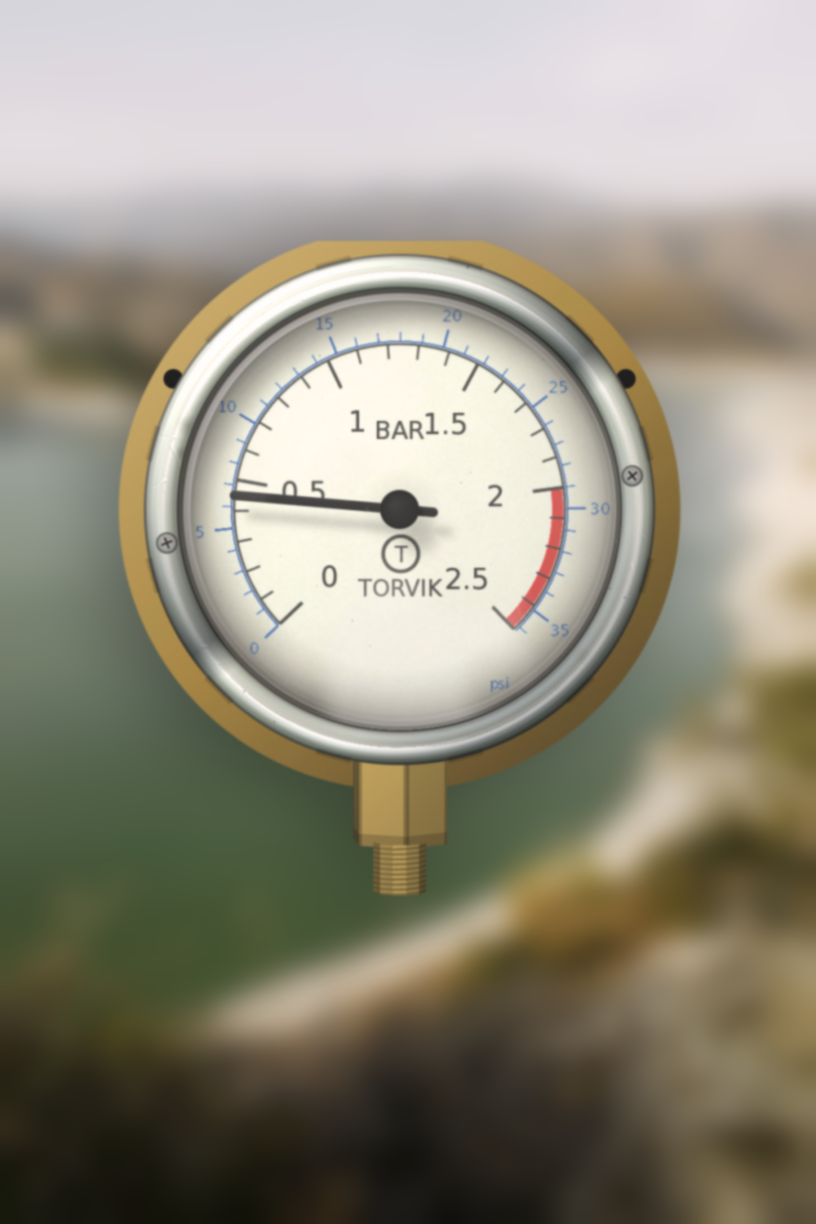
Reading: 0.45 bar
